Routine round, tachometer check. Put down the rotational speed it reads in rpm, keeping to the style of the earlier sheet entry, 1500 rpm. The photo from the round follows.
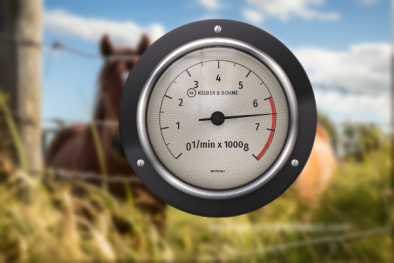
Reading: 6500 rpm
